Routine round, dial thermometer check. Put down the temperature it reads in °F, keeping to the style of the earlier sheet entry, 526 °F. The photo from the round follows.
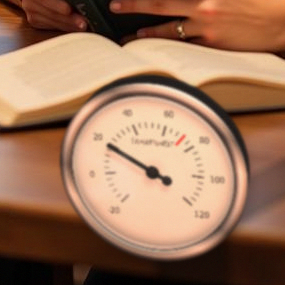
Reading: 20 °F
